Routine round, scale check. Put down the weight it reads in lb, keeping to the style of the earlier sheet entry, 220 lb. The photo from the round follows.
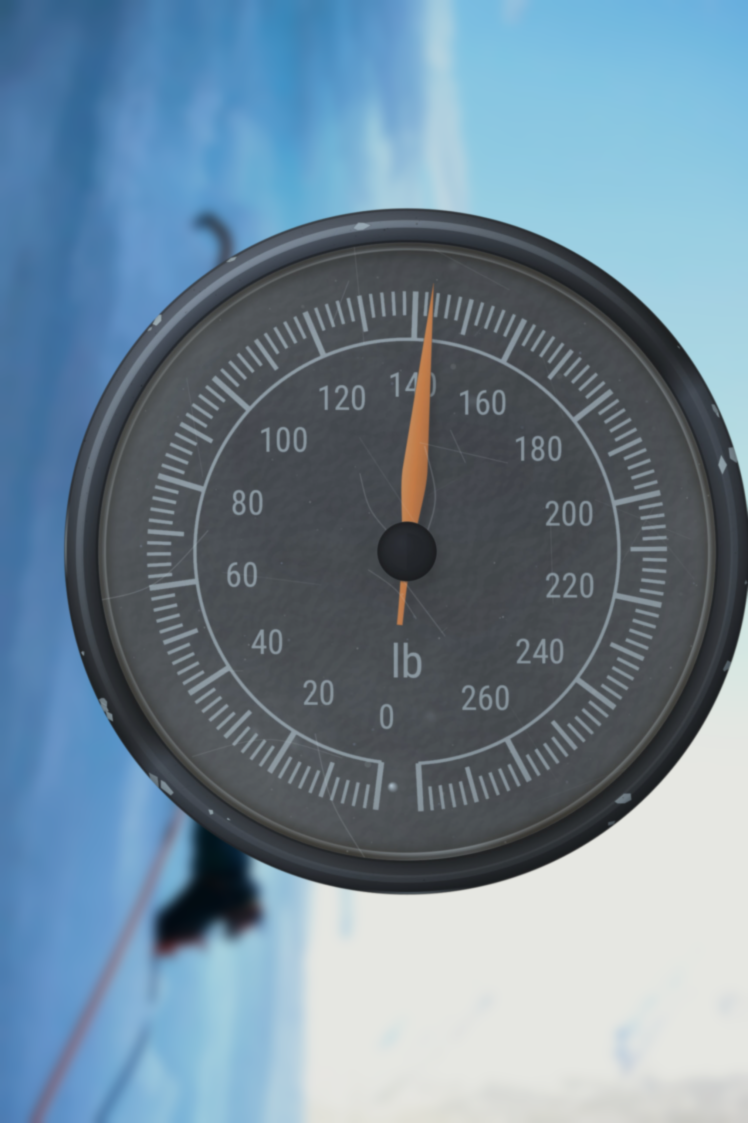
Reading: 143 lb
